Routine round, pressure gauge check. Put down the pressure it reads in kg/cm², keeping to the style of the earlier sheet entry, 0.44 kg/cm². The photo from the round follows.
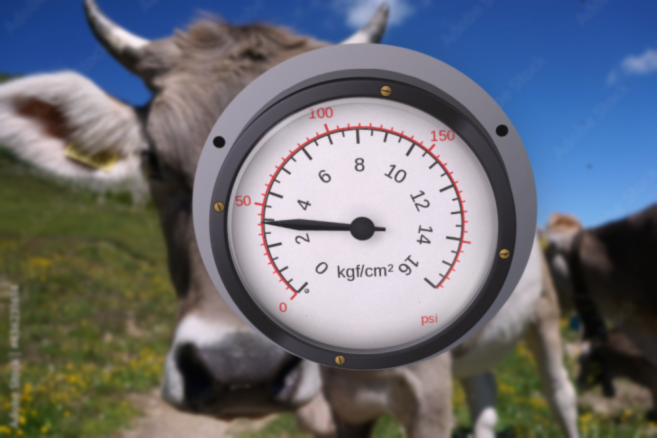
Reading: 3 kg/cm²
